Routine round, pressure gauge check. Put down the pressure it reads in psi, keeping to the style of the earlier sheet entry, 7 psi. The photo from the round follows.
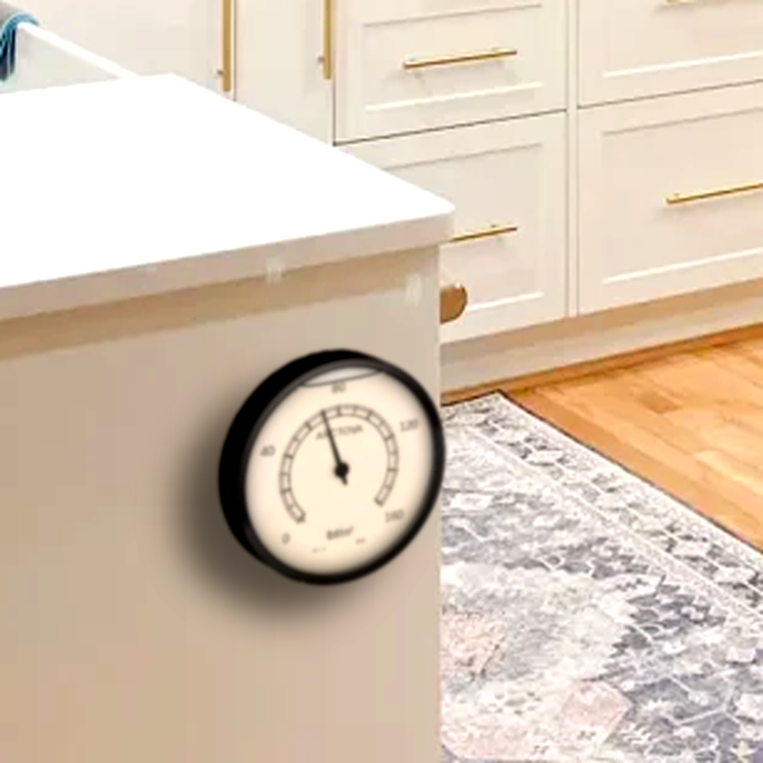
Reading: 70 psi
